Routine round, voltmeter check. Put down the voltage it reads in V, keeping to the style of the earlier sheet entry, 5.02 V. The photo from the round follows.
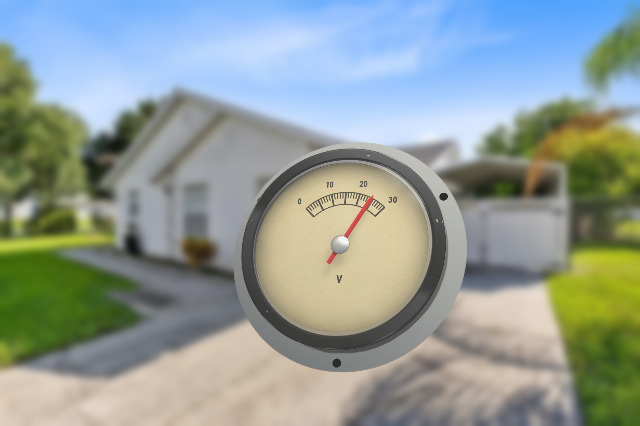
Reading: 25 V
